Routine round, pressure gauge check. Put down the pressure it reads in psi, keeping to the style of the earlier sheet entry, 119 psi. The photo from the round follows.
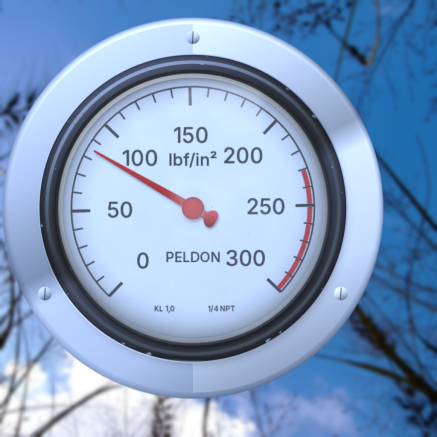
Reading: 85 psi
